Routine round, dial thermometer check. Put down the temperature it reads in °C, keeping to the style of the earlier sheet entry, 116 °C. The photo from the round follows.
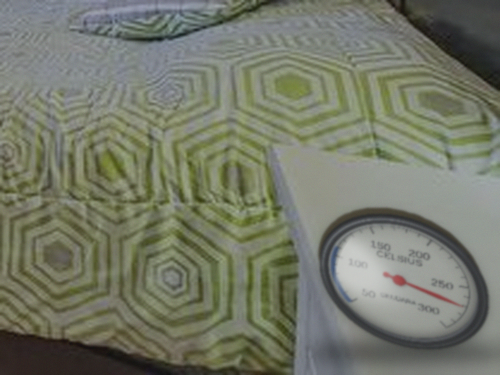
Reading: 270 °C
